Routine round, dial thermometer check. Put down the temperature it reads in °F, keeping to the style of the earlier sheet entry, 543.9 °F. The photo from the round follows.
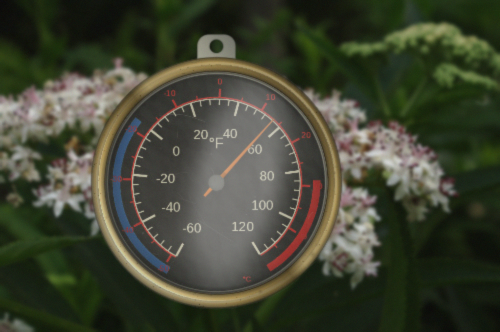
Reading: 56 °F
